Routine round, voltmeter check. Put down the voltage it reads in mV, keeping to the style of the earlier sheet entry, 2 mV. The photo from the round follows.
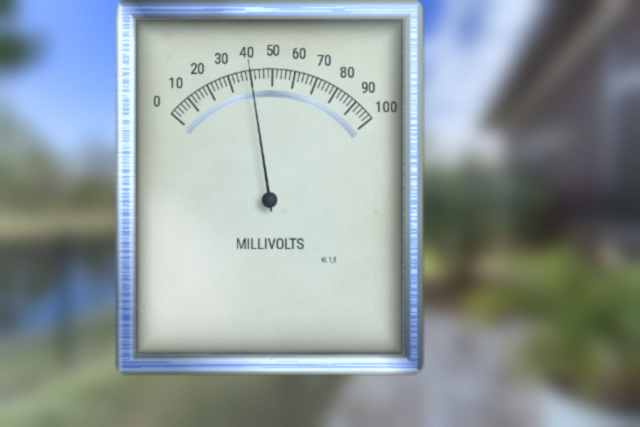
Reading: 40 mV
